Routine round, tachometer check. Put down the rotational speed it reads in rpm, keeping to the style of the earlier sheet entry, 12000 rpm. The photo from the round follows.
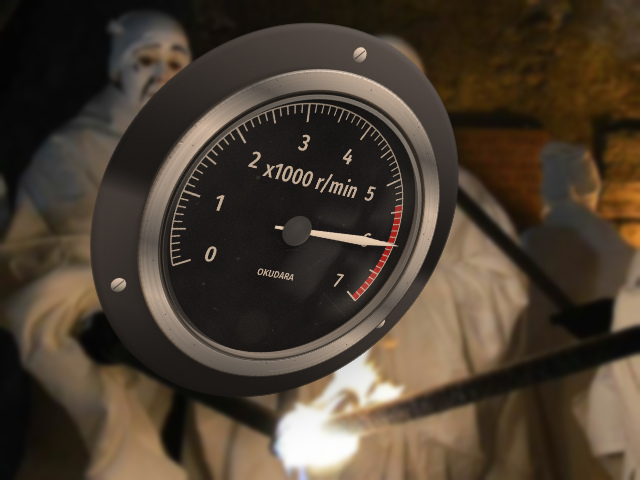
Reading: 6000 rpm
